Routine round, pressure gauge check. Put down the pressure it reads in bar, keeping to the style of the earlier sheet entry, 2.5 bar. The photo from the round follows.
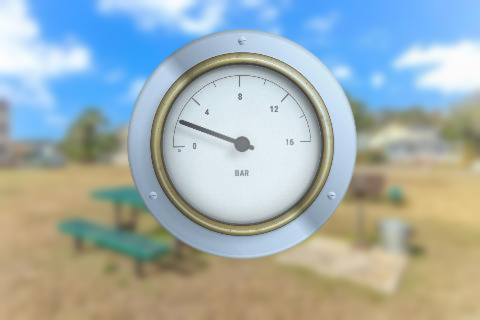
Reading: 2 bar
